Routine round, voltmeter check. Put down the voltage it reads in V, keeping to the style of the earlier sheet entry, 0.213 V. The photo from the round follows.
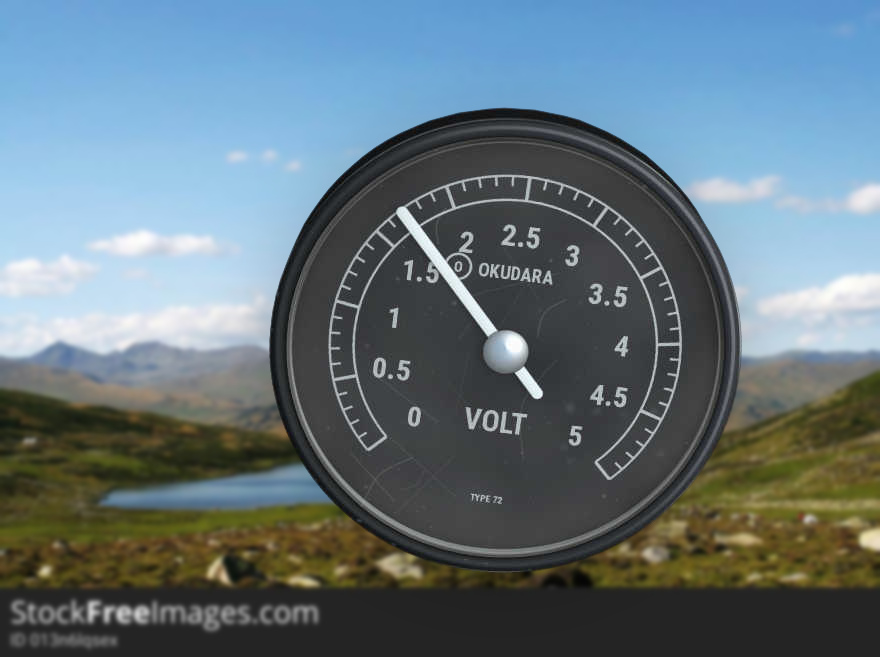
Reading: 1.7 V
